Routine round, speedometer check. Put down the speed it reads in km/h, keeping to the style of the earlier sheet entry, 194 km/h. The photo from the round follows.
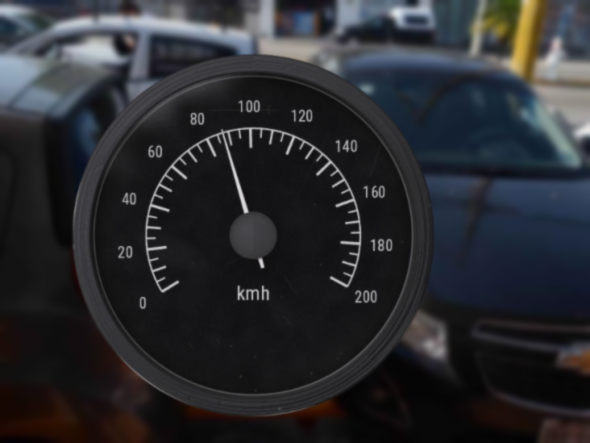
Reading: 87.5 km/h
